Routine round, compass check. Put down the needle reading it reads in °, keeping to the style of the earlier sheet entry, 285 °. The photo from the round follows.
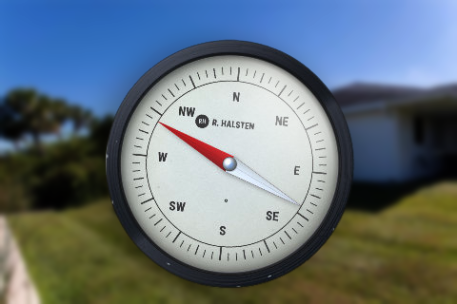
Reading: 295 °
